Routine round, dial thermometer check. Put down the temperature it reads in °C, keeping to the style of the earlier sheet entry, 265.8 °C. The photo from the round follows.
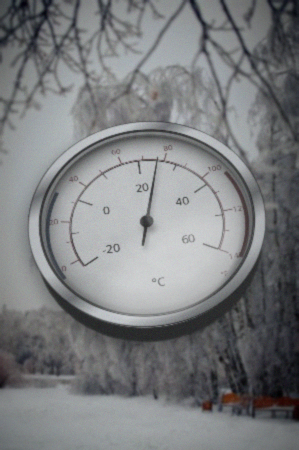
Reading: 25 °C
